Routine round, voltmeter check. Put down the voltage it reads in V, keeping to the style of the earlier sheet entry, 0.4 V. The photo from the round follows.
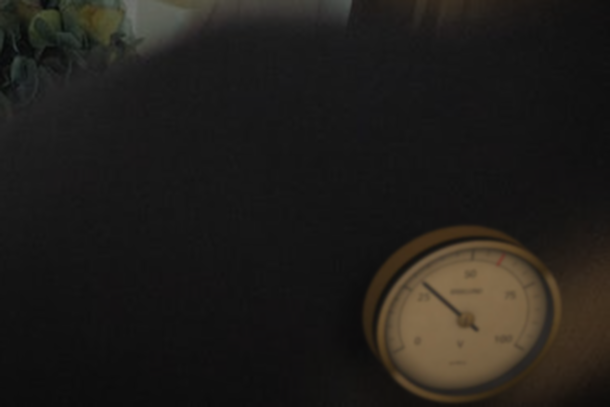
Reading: 30 V
